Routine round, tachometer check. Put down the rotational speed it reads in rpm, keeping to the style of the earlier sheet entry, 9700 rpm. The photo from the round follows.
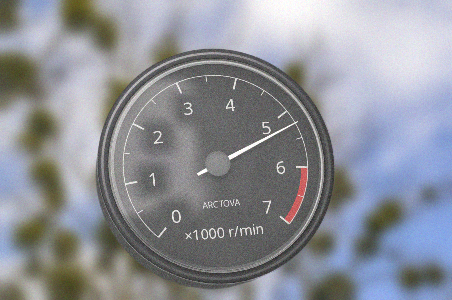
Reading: 5250 rpm
